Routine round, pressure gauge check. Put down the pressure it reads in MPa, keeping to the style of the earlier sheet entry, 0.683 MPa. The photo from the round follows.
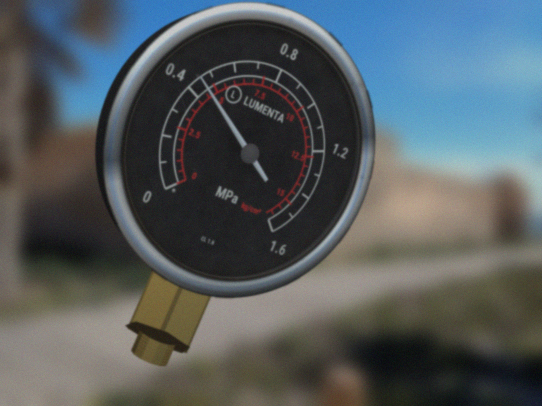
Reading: 0.45 MPa
